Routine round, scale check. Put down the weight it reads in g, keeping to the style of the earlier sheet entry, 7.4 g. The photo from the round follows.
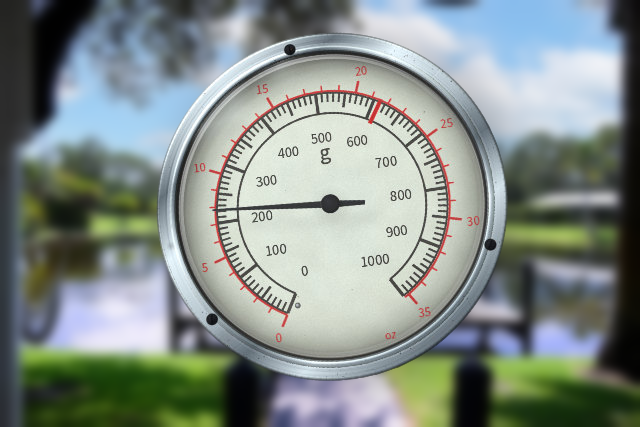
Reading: 220 g
